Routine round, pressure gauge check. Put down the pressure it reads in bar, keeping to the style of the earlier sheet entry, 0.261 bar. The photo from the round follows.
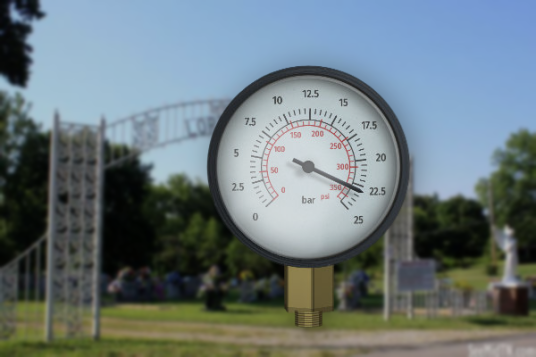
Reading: 23 bar
